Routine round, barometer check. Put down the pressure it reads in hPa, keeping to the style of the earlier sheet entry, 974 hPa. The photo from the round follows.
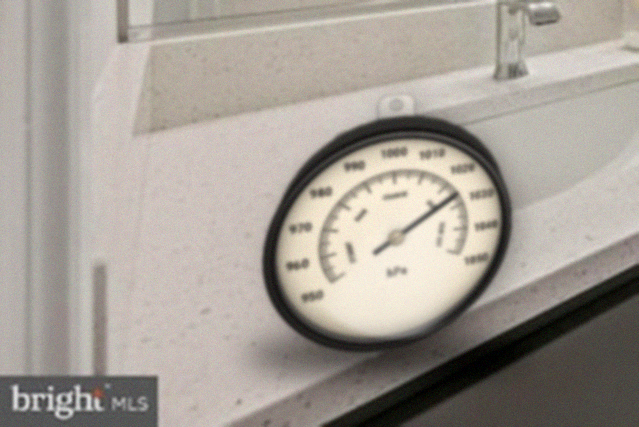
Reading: 1025 hPa
